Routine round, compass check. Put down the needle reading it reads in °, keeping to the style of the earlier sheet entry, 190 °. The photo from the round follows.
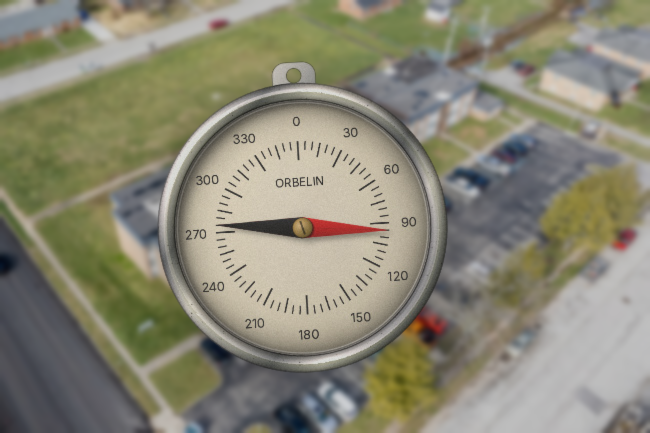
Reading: 95 °
